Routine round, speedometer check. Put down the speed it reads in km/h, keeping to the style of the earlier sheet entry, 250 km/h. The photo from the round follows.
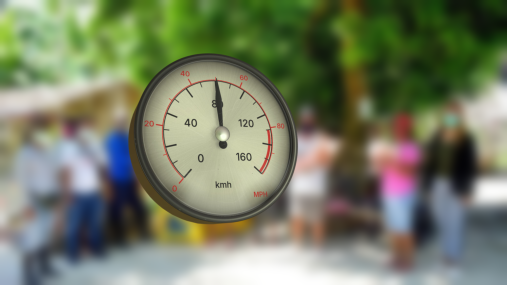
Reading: 80 km/h
